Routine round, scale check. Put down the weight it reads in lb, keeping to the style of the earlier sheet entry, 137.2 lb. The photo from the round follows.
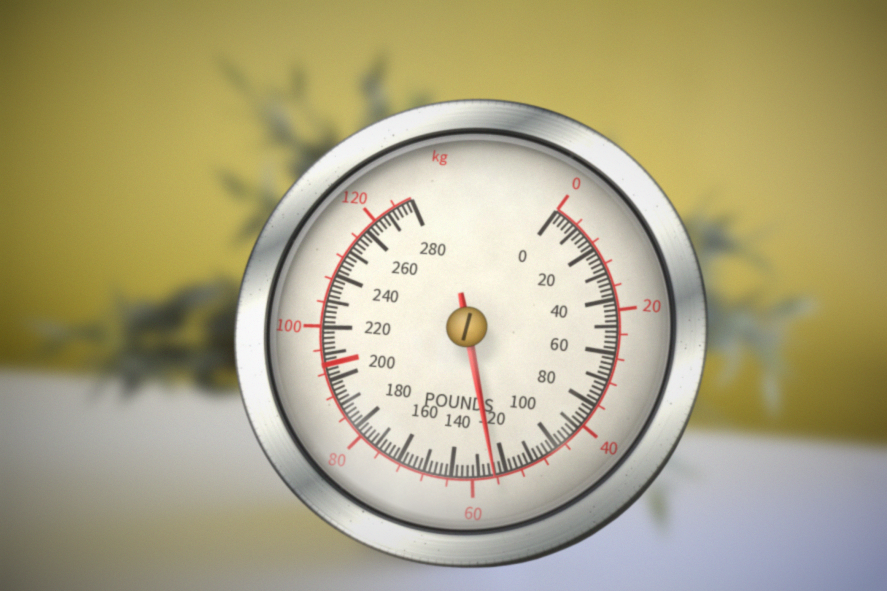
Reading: 124 lb
